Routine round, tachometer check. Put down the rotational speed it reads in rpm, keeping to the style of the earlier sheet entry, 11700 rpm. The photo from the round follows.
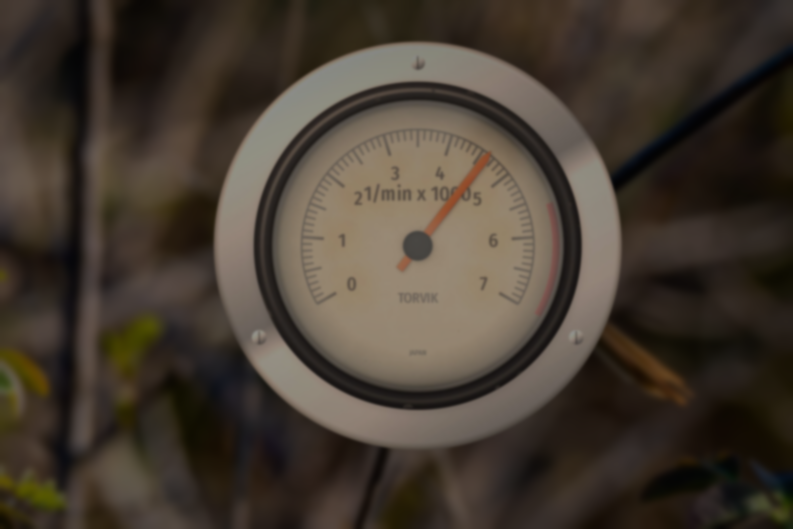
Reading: 4600 rpm
